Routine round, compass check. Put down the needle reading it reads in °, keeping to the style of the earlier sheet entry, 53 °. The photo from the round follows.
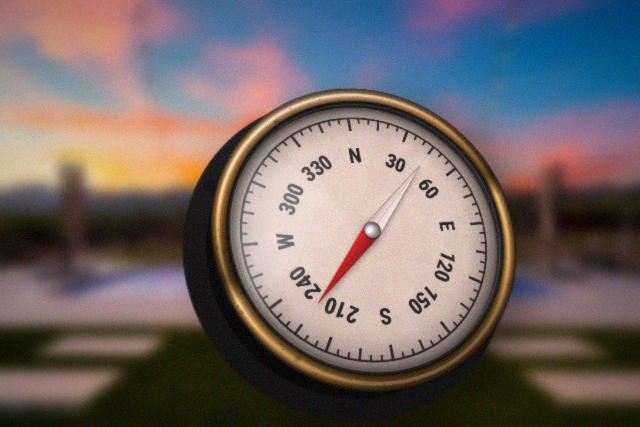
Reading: 225 °
